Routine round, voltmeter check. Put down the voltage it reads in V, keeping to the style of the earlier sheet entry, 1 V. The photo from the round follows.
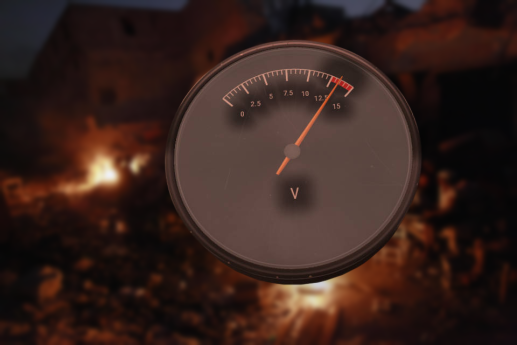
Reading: 13.5 V
